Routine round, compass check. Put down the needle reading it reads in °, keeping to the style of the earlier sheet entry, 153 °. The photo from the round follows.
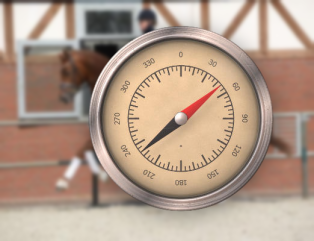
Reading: 50 °
